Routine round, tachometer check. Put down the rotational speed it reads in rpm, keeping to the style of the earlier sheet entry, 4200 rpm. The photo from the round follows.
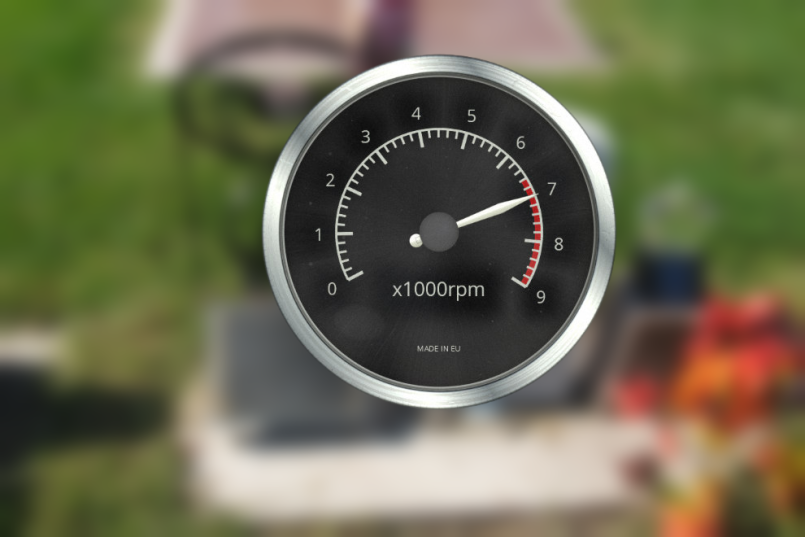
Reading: 7000 rpm
